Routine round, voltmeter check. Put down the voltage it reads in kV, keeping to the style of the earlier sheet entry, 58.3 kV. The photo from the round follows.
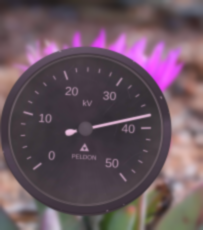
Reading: 38 kV
